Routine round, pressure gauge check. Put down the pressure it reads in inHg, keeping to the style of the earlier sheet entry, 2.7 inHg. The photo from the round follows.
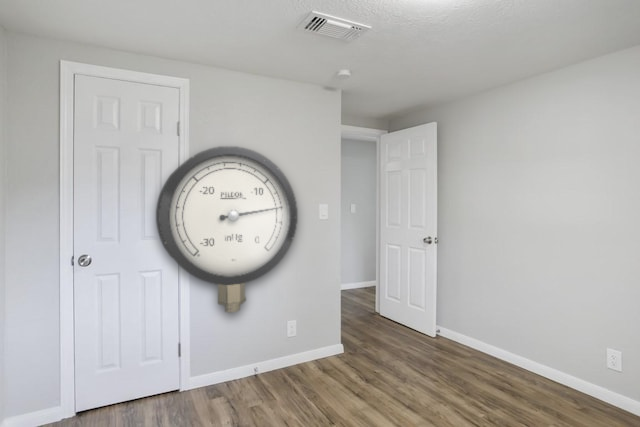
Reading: -6 inHg
